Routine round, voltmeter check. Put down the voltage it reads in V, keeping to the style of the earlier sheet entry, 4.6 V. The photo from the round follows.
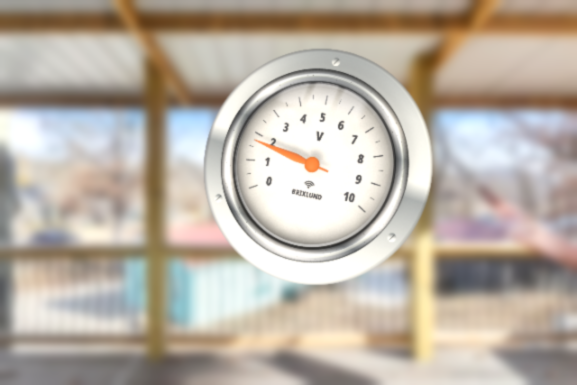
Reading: 1.75 V
